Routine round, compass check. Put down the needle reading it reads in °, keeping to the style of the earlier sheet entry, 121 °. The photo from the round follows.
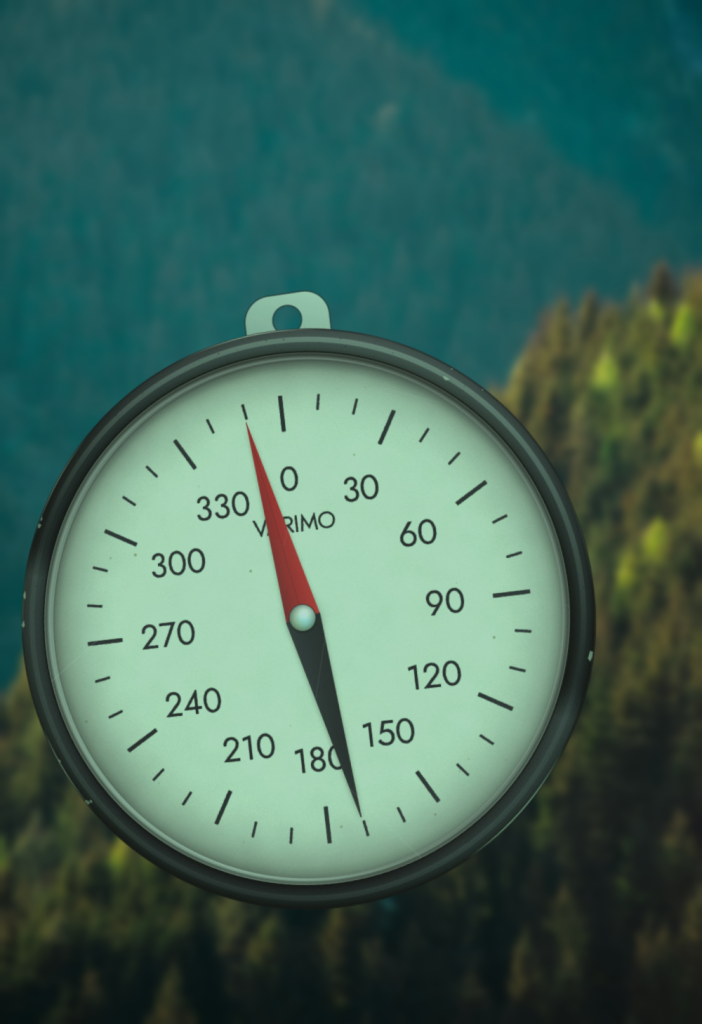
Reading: 350 °
